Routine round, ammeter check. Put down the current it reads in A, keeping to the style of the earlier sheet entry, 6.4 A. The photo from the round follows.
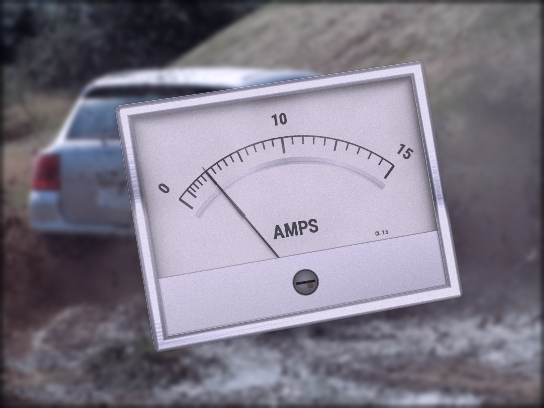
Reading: 5 A
